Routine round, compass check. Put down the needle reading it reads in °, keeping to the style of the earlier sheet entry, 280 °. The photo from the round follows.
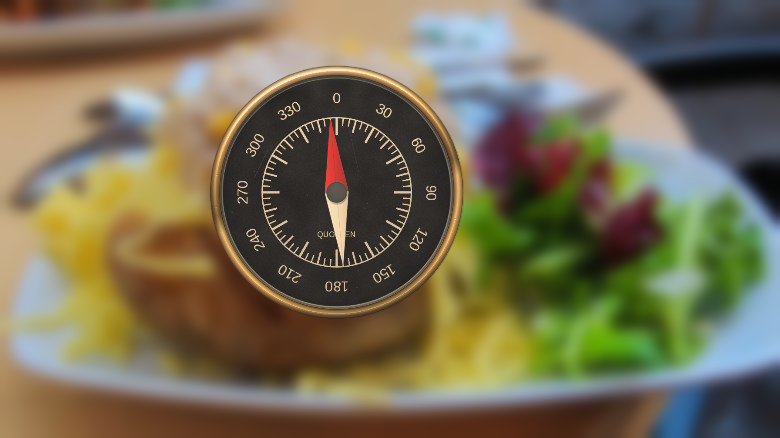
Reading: 355 °
